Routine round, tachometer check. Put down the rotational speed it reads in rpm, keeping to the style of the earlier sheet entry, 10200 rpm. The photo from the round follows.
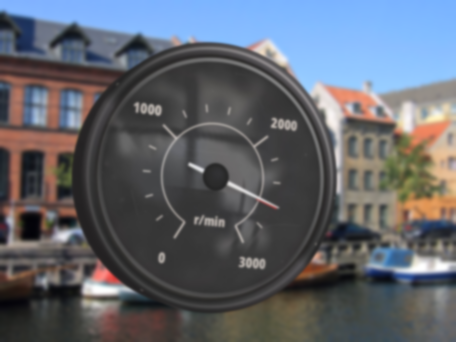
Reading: 2600 rpm
